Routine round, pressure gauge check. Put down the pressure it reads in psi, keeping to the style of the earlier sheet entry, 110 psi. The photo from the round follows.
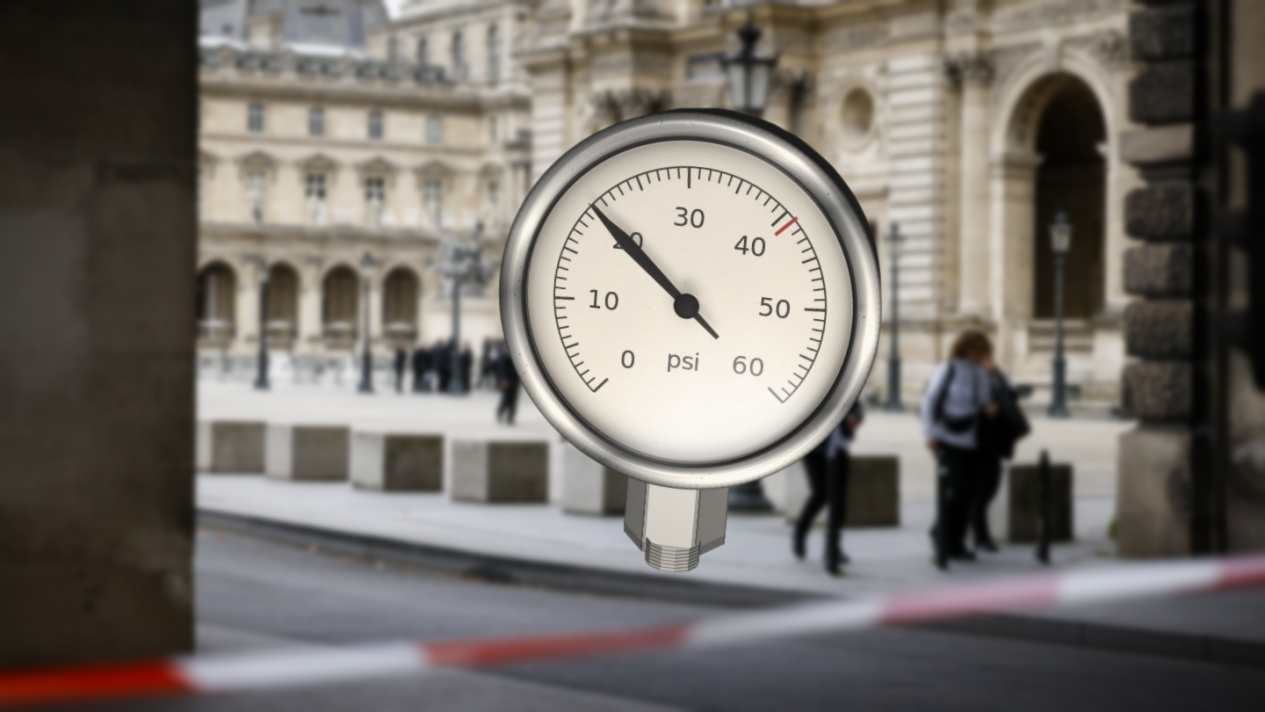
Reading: 20 psi
